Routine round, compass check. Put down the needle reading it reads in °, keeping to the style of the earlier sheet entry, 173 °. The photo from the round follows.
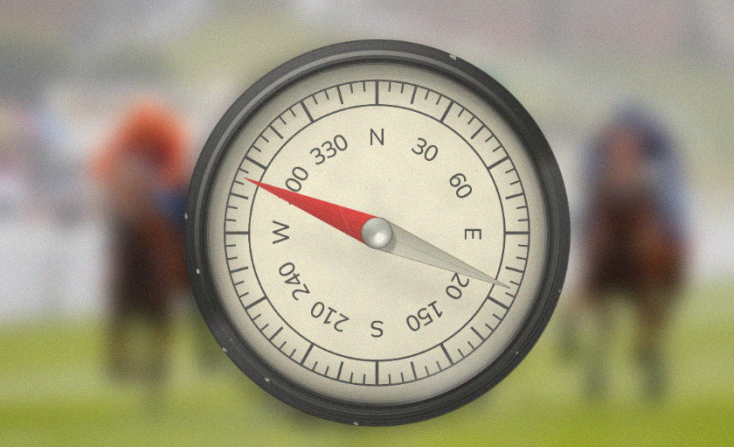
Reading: 292.5 °
